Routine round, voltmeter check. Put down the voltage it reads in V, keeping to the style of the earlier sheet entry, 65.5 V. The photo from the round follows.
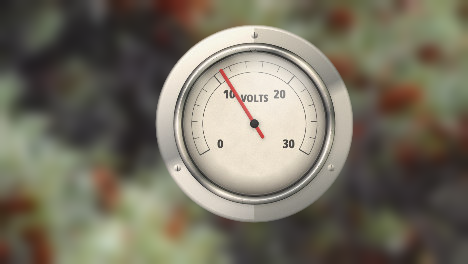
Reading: 11 V
